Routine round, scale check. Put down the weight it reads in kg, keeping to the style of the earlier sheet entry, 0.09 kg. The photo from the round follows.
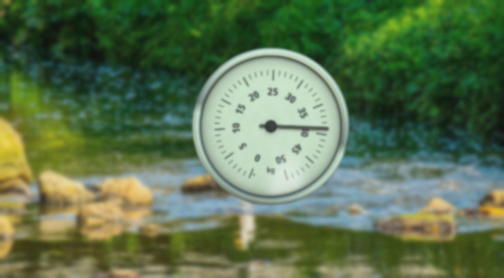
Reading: 39 kg
